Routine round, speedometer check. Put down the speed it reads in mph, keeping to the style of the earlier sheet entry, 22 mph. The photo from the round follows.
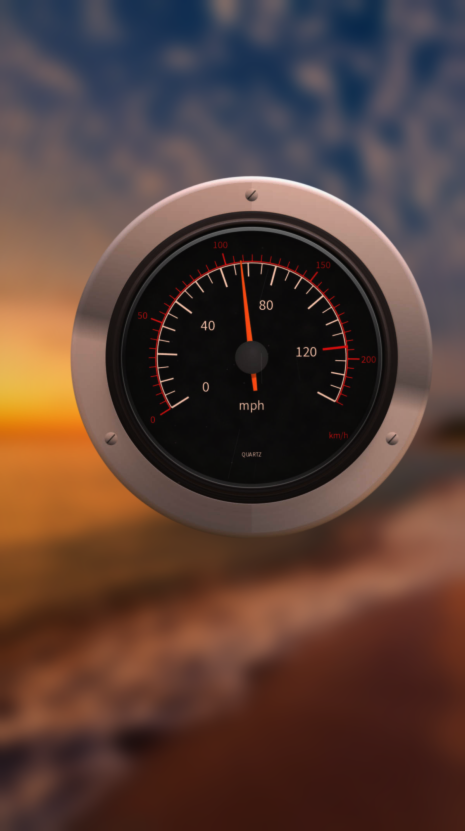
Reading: 67.5 mph
